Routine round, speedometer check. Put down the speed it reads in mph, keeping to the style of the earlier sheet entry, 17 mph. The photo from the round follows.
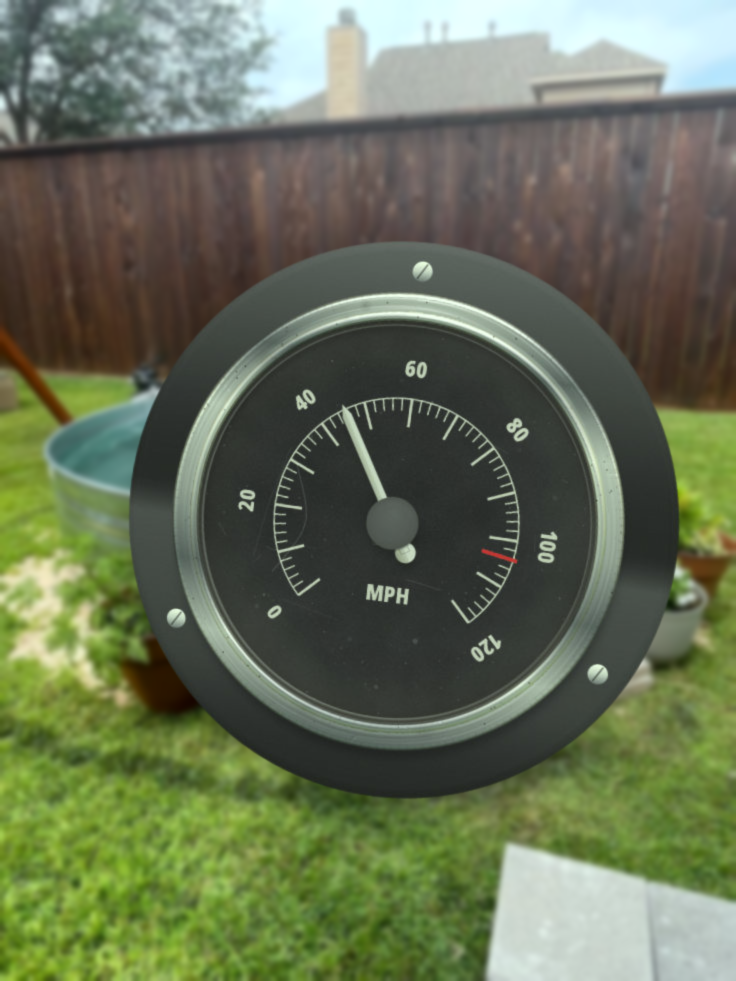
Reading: 46 mph
